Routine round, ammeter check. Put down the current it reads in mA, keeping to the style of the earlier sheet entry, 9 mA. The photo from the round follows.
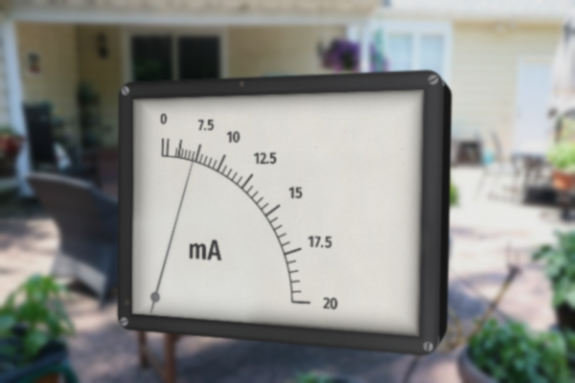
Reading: 7.5 mA
